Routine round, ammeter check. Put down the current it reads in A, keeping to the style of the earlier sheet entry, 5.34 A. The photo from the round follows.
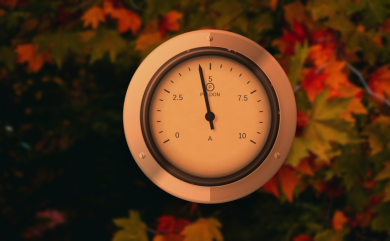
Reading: 4.5 A
